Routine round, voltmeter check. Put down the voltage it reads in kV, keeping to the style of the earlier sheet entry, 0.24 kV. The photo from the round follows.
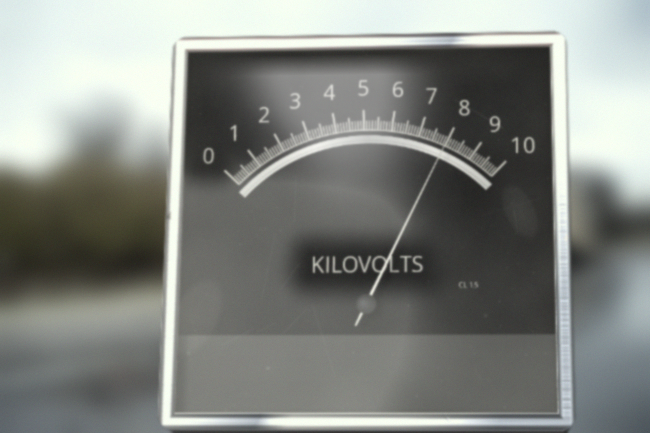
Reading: 8 kV
